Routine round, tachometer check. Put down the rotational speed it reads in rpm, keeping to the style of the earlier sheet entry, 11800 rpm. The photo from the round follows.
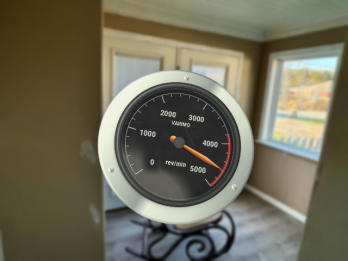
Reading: 4600 rpm
